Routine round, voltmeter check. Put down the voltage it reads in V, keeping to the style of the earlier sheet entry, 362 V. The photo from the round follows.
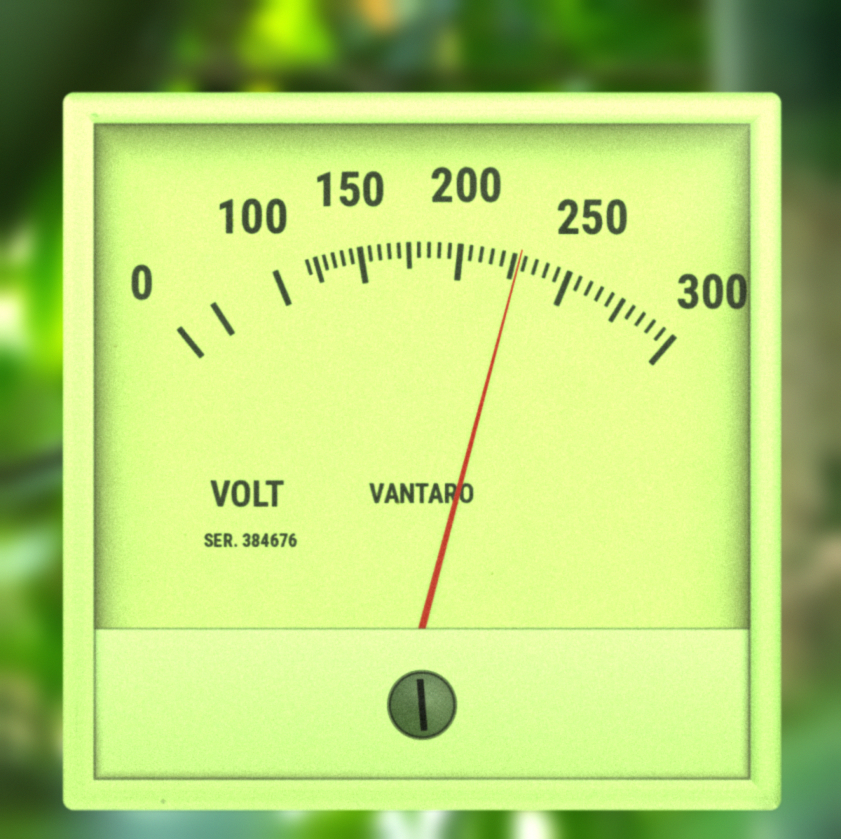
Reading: 227.5 V
